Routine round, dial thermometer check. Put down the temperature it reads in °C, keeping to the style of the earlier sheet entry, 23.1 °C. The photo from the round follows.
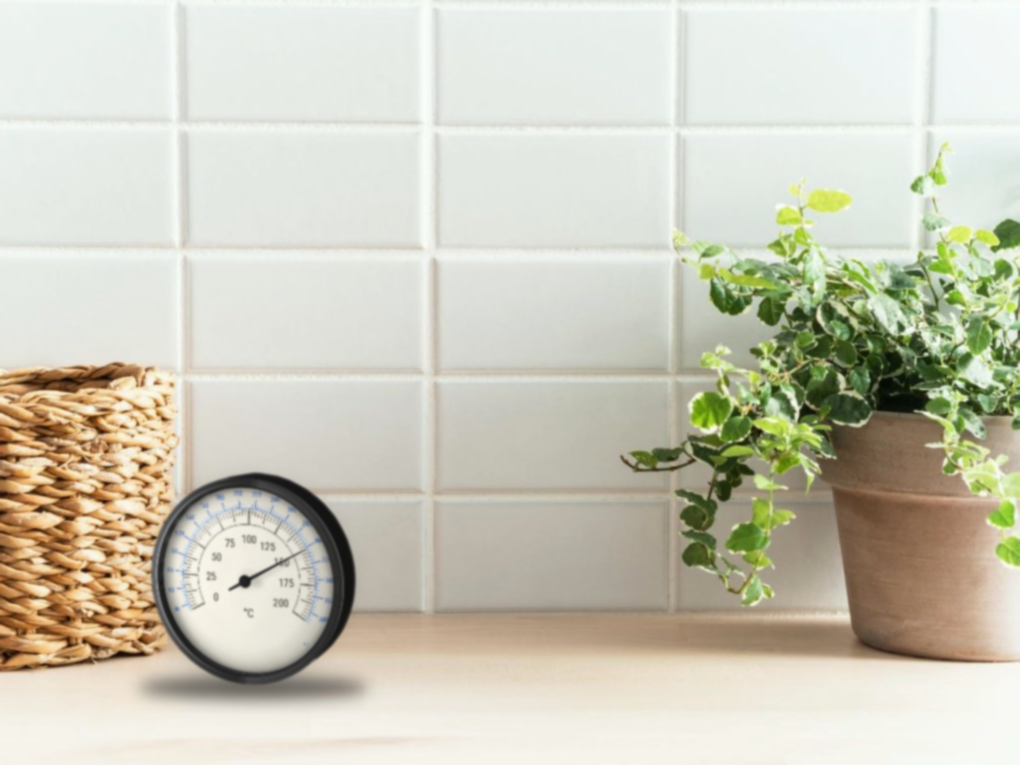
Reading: 150 °C
